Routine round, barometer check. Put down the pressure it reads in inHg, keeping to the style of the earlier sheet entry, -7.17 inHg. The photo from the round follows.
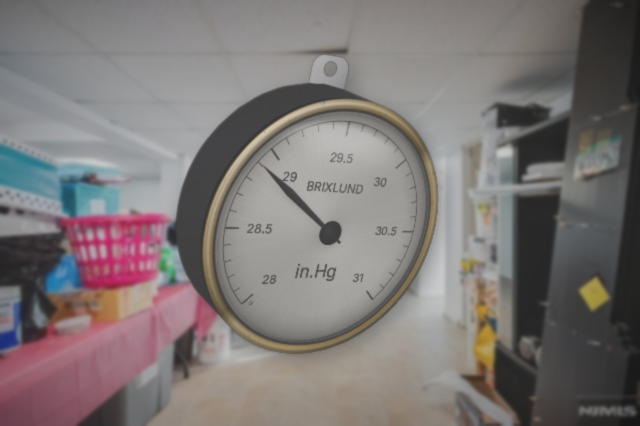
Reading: 28.9 inHg
